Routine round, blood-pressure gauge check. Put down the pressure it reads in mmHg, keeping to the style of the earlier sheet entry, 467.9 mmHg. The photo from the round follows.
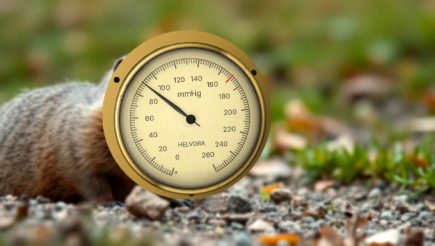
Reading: 90 mmHg
